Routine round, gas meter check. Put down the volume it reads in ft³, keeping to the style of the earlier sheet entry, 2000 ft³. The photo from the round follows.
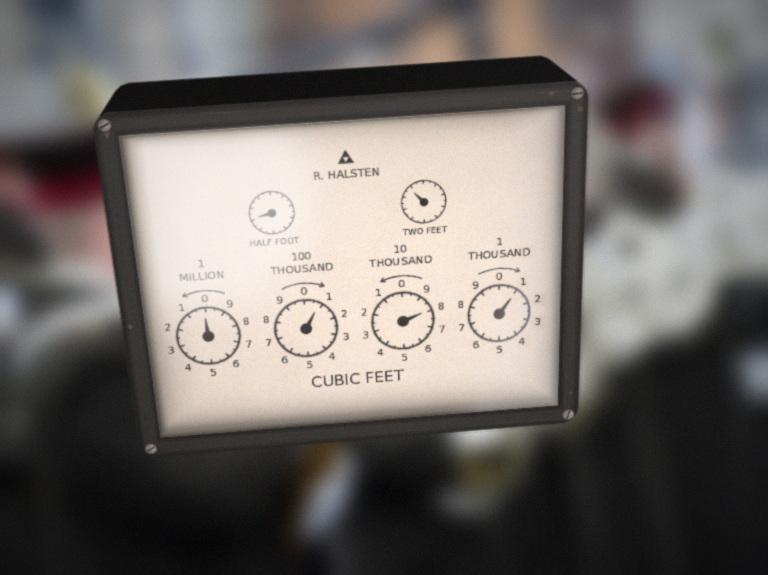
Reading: 8100 ft³
